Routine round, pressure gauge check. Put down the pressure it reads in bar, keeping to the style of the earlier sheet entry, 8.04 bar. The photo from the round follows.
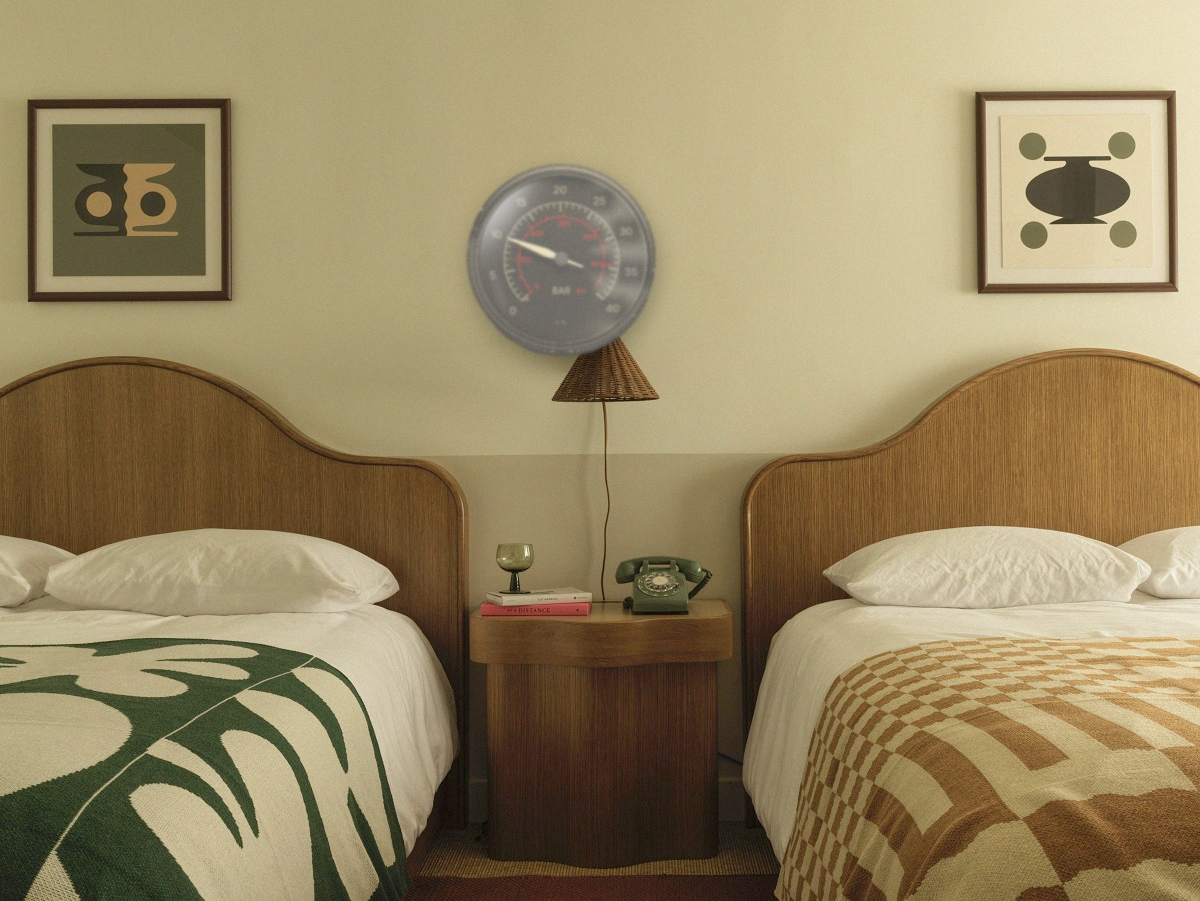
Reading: 10 bar
